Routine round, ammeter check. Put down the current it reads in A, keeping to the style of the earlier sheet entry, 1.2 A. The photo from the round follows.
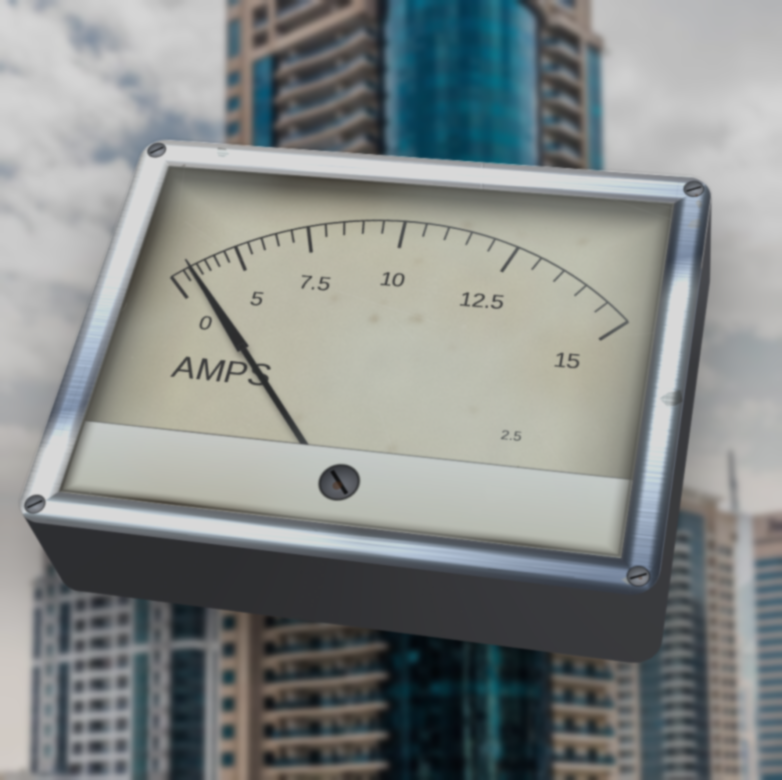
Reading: 2.5 A
